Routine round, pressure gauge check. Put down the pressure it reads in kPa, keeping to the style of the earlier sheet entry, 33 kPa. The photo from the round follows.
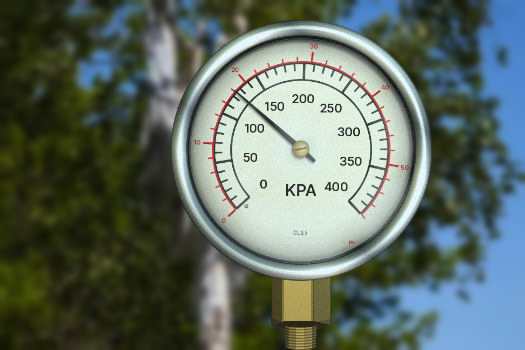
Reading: 125 kPa
